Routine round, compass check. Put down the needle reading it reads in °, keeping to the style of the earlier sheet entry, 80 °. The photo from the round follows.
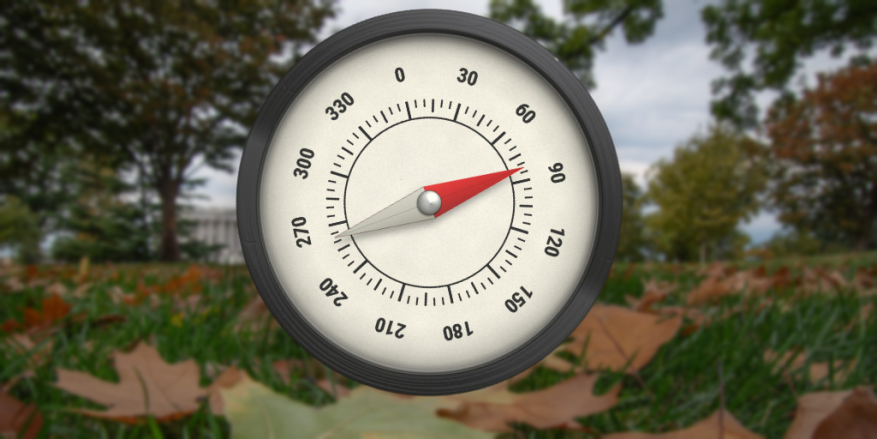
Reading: 82.5 °
